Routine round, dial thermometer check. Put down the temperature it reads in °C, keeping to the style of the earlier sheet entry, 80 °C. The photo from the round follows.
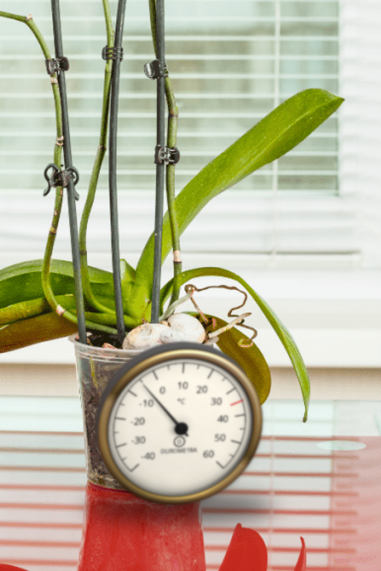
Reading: -5 °C
